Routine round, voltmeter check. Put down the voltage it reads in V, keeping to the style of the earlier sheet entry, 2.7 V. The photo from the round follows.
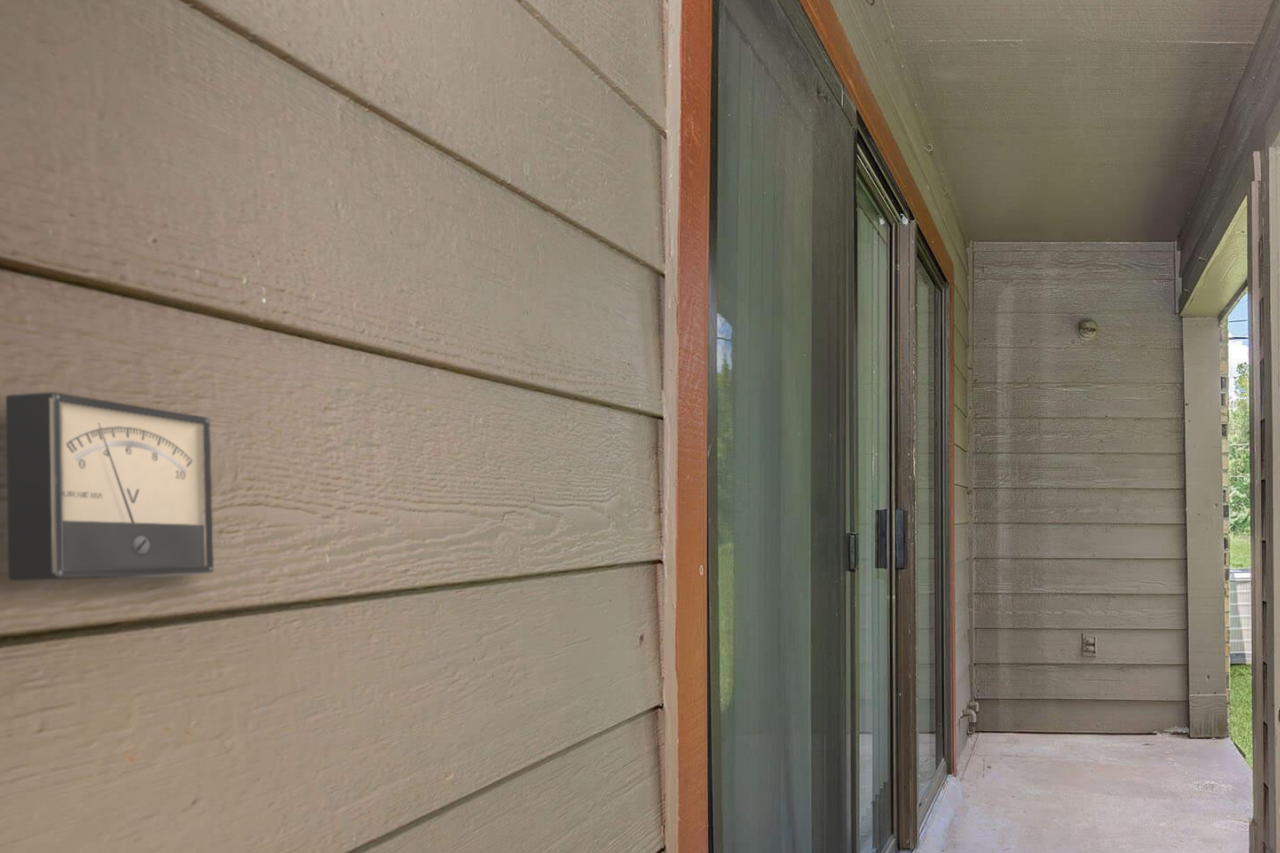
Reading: 4 V
